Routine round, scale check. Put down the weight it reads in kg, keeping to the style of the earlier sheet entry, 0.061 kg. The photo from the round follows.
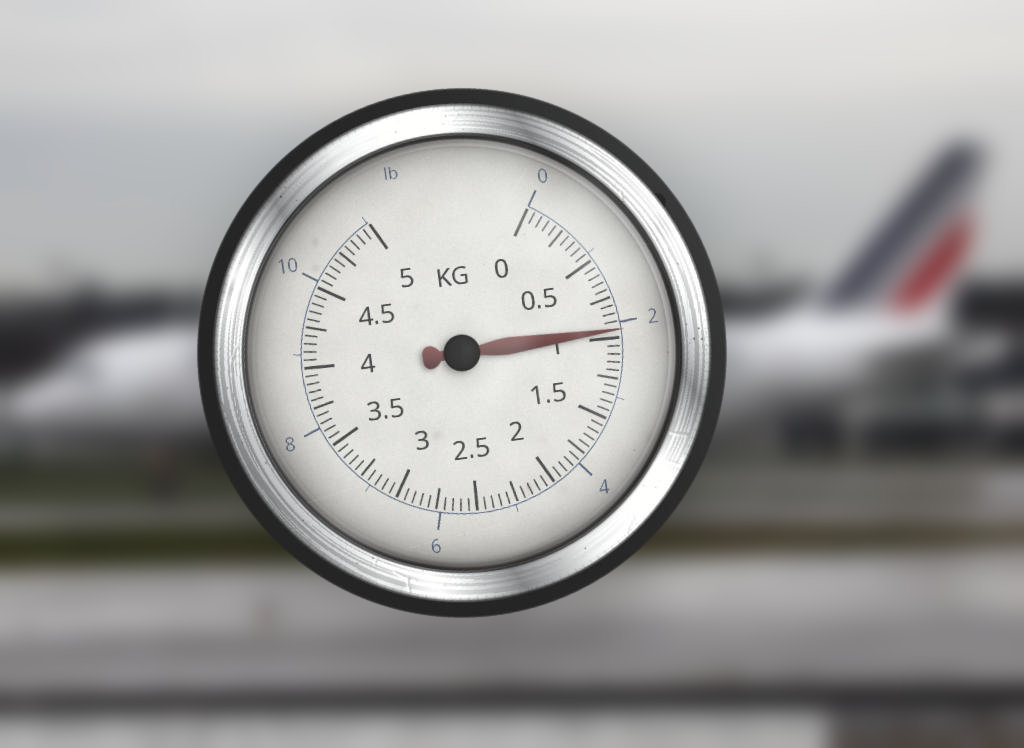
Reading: 0.95 kg
